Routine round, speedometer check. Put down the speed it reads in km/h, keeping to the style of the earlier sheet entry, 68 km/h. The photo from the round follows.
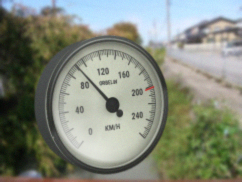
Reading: 90 km/h
